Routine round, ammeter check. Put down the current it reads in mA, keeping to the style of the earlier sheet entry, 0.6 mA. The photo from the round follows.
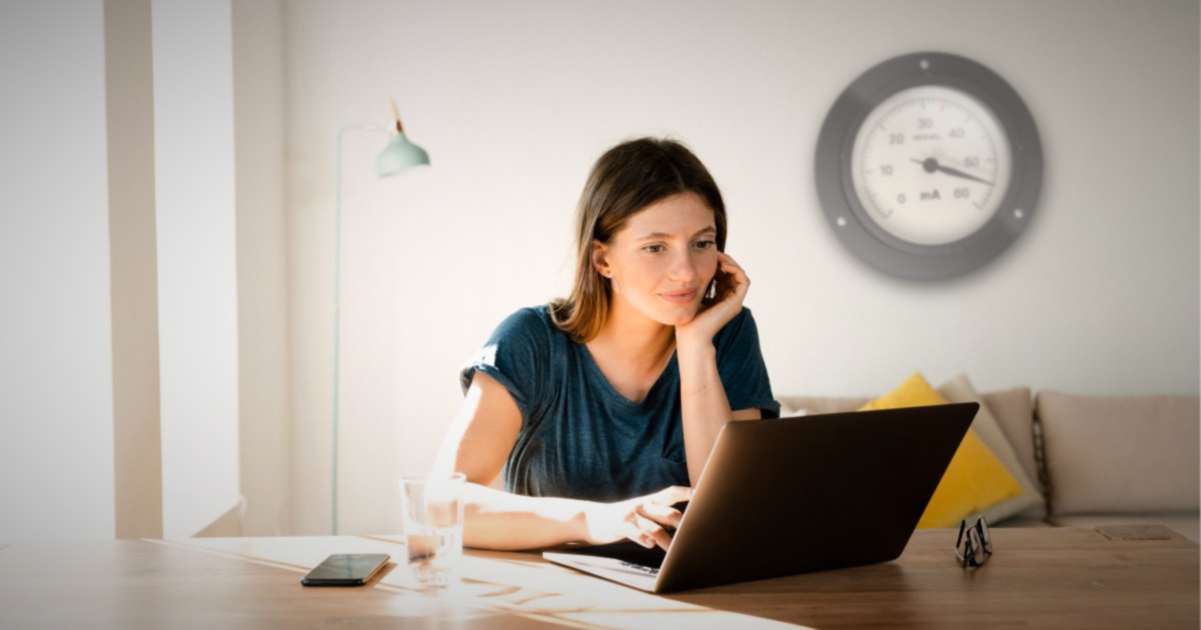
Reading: 55 mA
